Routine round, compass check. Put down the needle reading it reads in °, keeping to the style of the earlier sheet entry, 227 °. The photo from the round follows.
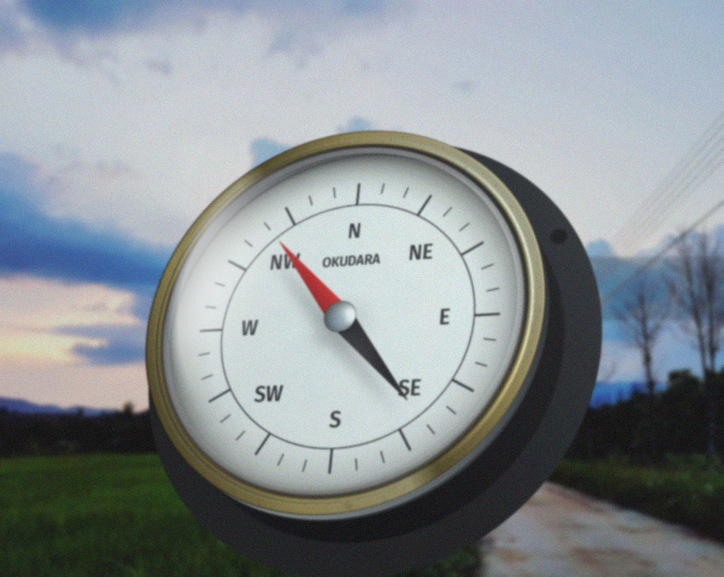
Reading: 320 °
